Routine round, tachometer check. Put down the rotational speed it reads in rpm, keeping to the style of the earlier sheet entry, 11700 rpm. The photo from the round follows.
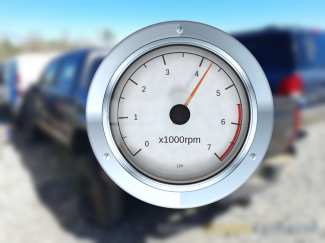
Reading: 4250 rpm
